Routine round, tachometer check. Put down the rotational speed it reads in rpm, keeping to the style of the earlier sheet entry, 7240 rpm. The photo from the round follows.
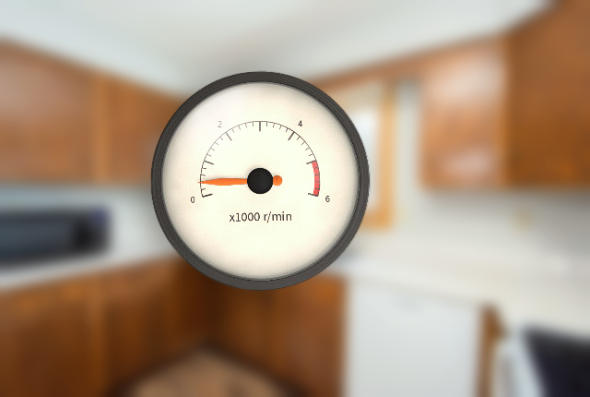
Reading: 400 rpm
